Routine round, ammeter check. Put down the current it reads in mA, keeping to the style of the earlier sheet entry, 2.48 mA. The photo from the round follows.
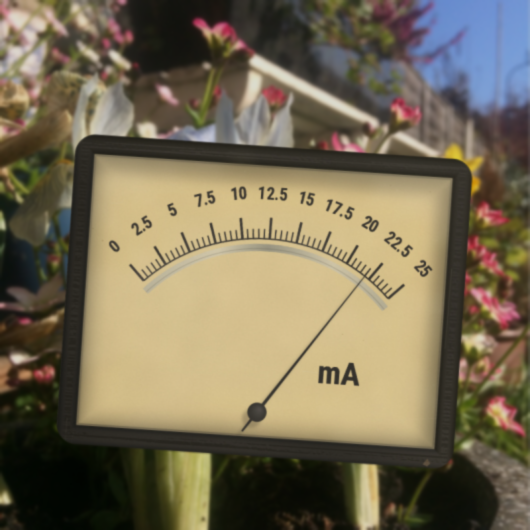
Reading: 22 mA
